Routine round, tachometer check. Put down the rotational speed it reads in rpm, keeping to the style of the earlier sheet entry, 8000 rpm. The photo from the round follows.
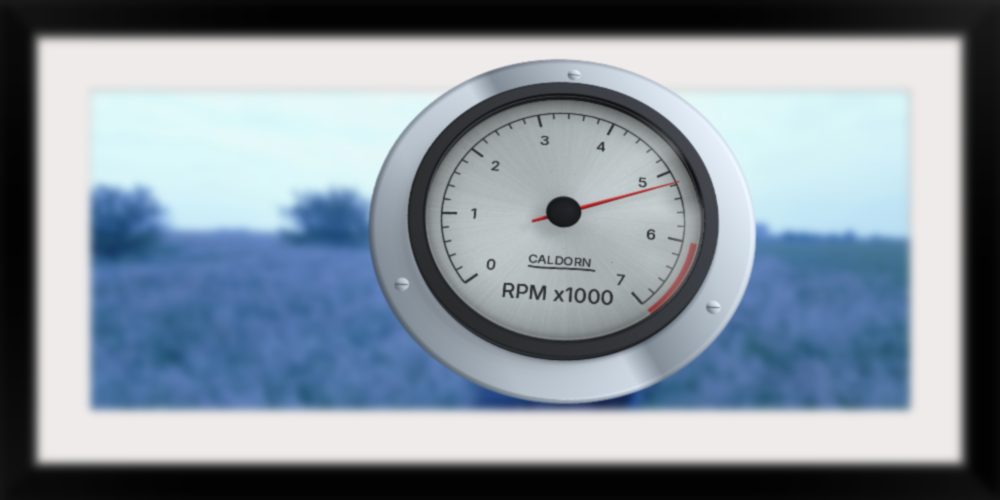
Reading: 5200 rpm
